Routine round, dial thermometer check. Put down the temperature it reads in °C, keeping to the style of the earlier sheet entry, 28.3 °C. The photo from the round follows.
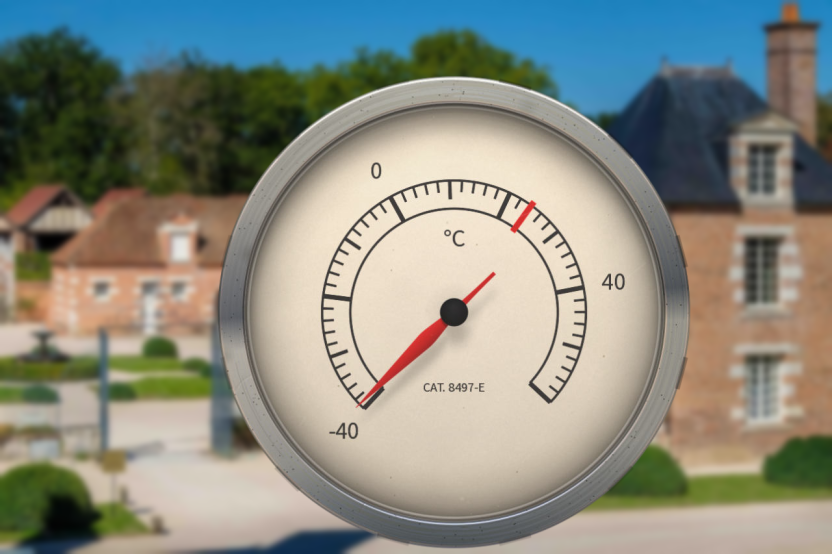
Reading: -39 °C
